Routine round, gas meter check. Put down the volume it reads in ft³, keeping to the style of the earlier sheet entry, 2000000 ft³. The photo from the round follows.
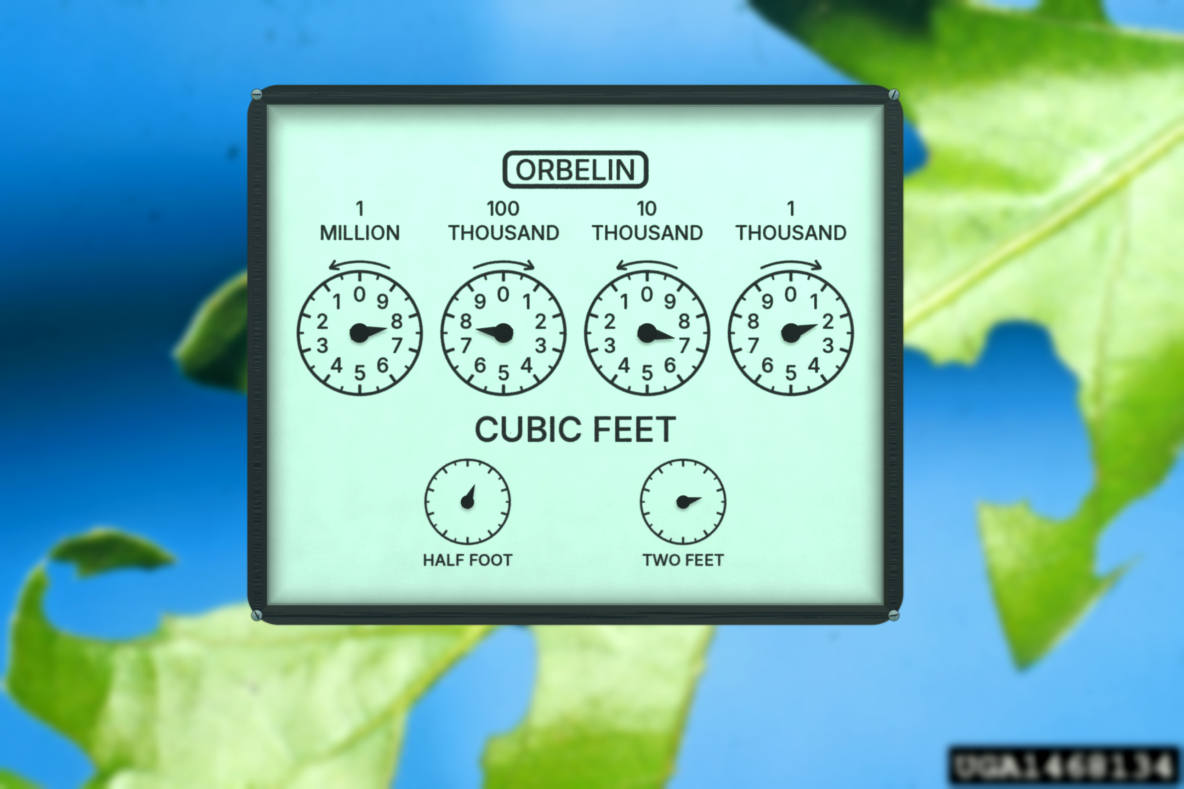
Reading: 777200 ft³
